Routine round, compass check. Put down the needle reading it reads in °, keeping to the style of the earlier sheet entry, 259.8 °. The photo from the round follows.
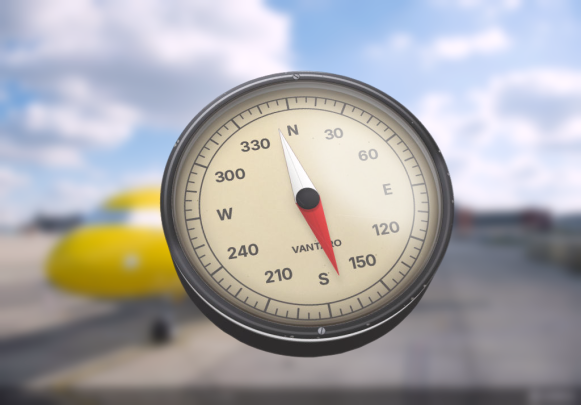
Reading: 170 °
